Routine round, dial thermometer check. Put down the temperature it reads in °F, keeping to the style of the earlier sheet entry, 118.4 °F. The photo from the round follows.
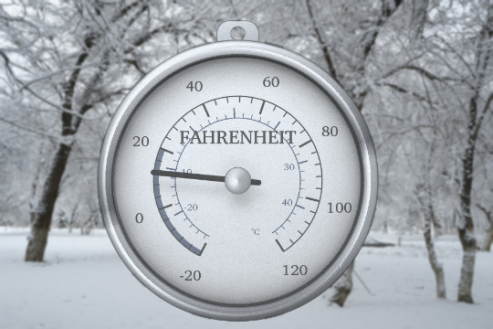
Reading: 12 °F
